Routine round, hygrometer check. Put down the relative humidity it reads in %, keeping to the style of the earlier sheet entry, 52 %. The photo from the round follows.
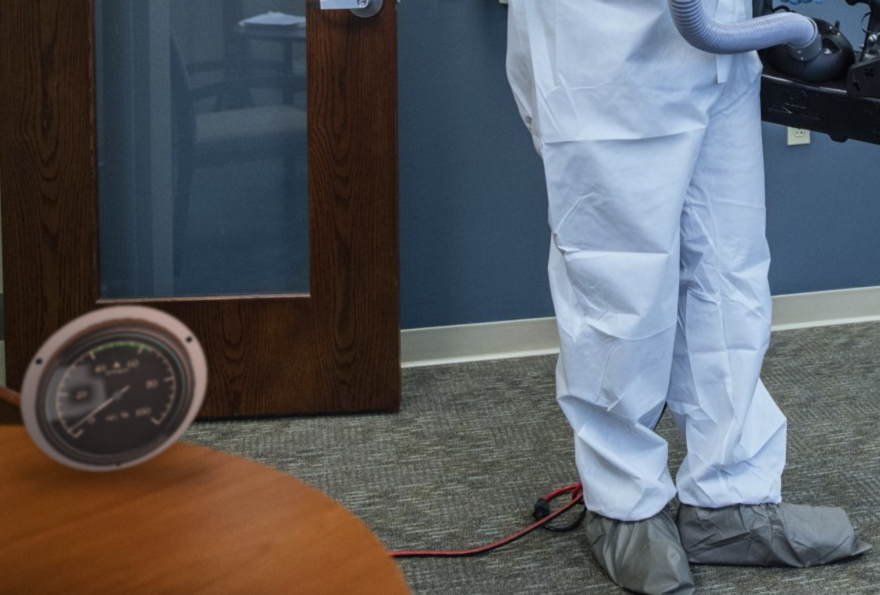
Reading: 4 %
